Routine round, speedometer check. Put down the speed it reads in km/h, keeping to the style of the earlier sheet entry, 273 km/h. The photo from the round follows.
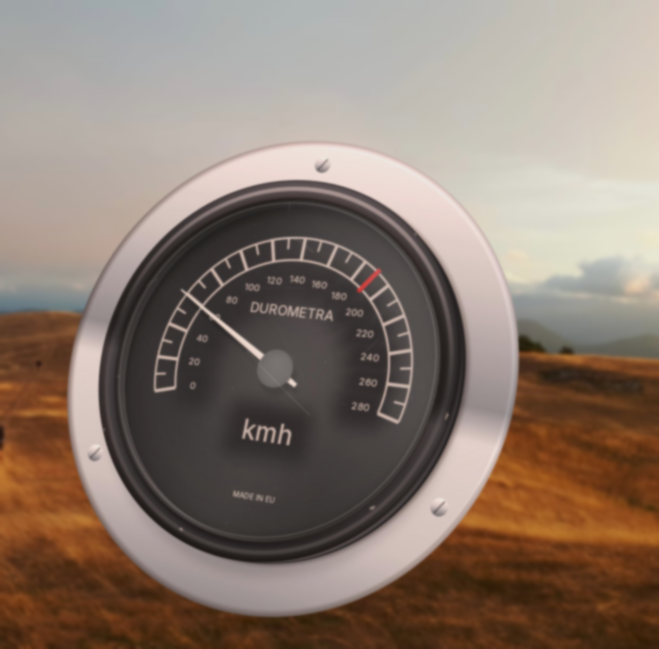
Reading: 60 km/h
